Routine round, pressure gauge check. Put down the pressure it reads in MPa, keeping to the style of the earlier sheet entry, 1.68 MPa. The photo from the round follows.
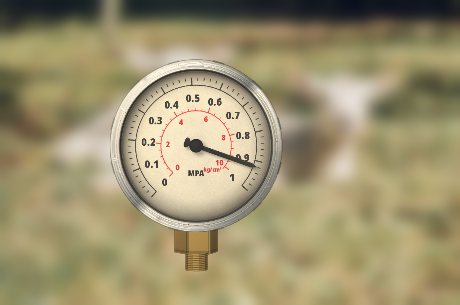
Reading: 0.92 MPa
